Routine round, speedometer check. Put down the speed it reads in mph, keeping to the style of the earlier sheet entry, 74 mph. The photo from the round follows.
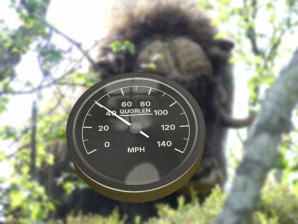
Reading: 40 mph
